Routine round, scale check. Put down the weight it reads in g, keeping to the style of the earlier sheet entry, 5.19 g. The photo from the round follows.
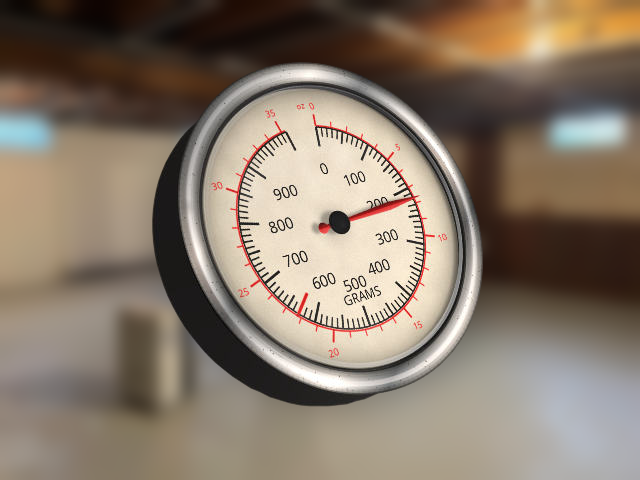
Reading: 220 g
